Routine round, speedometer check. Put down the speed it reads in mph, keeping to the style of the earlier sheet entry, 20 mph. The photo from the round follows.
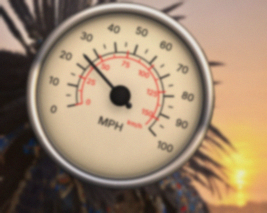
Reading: 25 mph
